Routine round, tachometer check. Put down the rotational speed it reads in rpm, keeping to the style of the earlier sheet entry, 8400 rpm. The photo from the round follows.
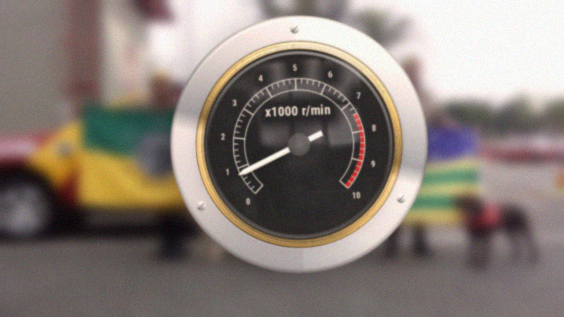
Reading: 800 rpm
